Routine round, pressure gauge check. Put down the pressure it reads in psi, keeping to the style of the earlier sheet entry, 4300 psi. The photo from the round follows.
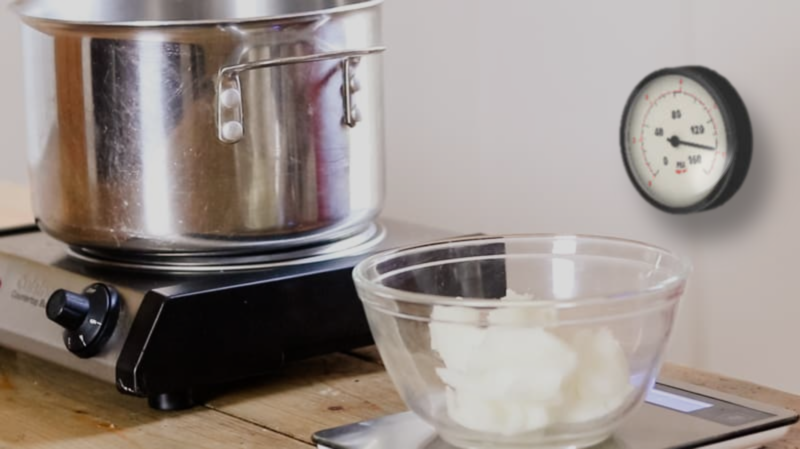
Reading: 140 psi
